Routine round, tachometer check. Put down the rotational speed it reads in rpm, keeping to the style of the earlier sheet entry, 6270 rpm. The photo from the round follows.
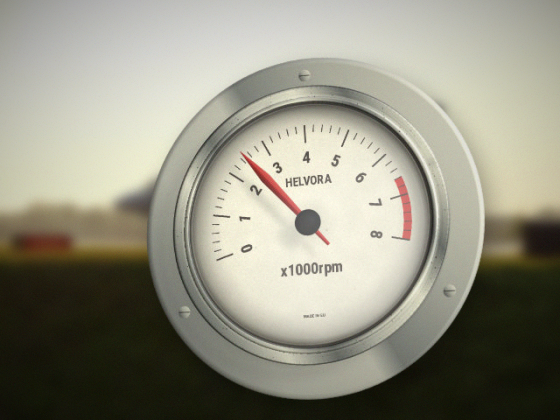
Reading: 2500 rpm
